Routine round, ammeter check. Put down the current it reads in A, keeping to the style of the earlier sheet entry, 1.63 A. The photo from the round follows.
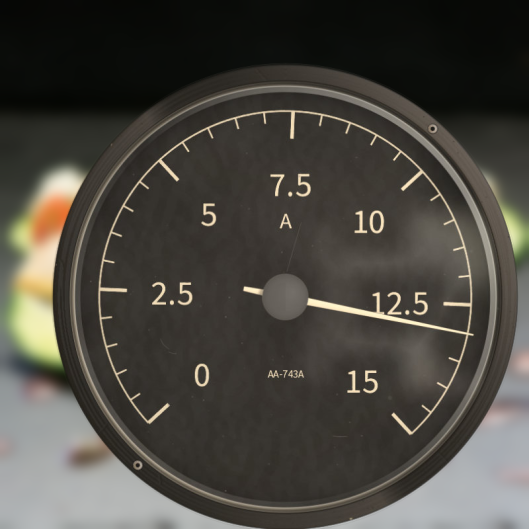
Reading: 13 A
